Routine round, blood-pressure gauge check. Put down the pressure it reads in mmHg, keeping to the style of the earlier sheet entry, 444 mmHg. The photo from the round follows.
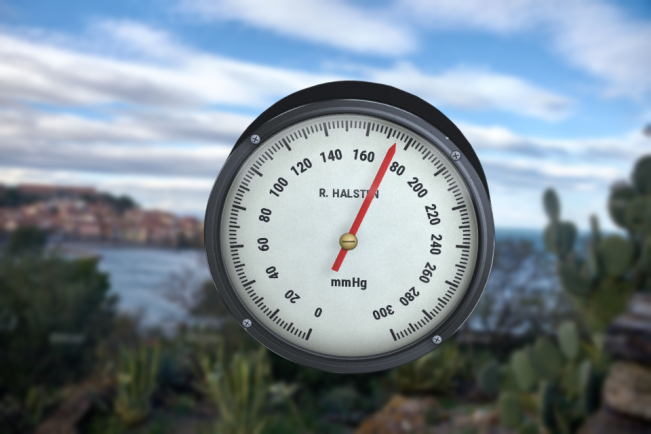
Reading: 174 mmHg
